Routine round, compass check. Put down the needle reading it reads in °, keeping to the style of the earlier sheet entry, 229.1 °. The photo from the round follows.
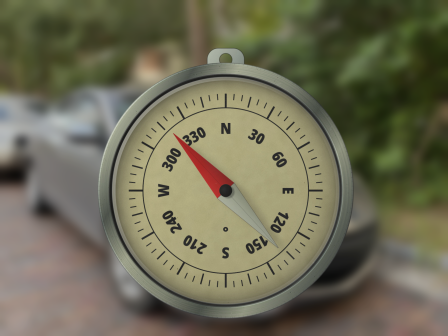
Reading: 317.5 °
